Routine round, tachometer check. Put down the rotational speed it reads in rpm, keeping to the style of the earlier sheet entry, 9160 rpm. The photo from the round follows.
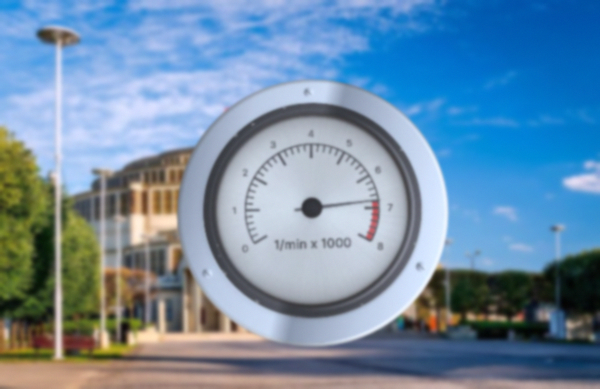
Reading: 6800 rpm
